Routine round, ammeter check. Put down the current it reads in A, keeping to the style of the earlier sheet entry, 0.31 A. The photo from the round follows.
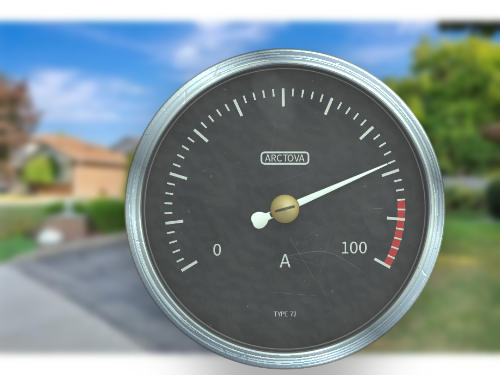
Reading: 78 A
